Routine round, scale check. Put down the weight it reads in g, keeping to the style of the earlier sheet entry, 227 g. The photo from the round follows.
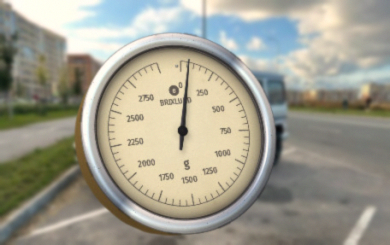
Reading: 50 g
